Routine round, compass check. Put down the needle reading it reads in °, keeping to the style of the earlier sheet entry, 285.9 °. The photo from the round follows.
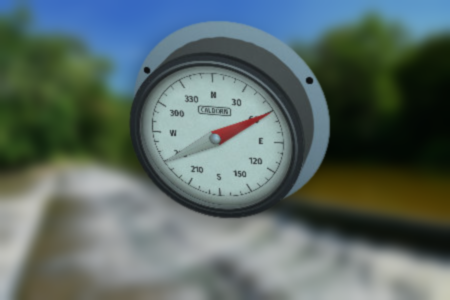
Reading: 60 °
